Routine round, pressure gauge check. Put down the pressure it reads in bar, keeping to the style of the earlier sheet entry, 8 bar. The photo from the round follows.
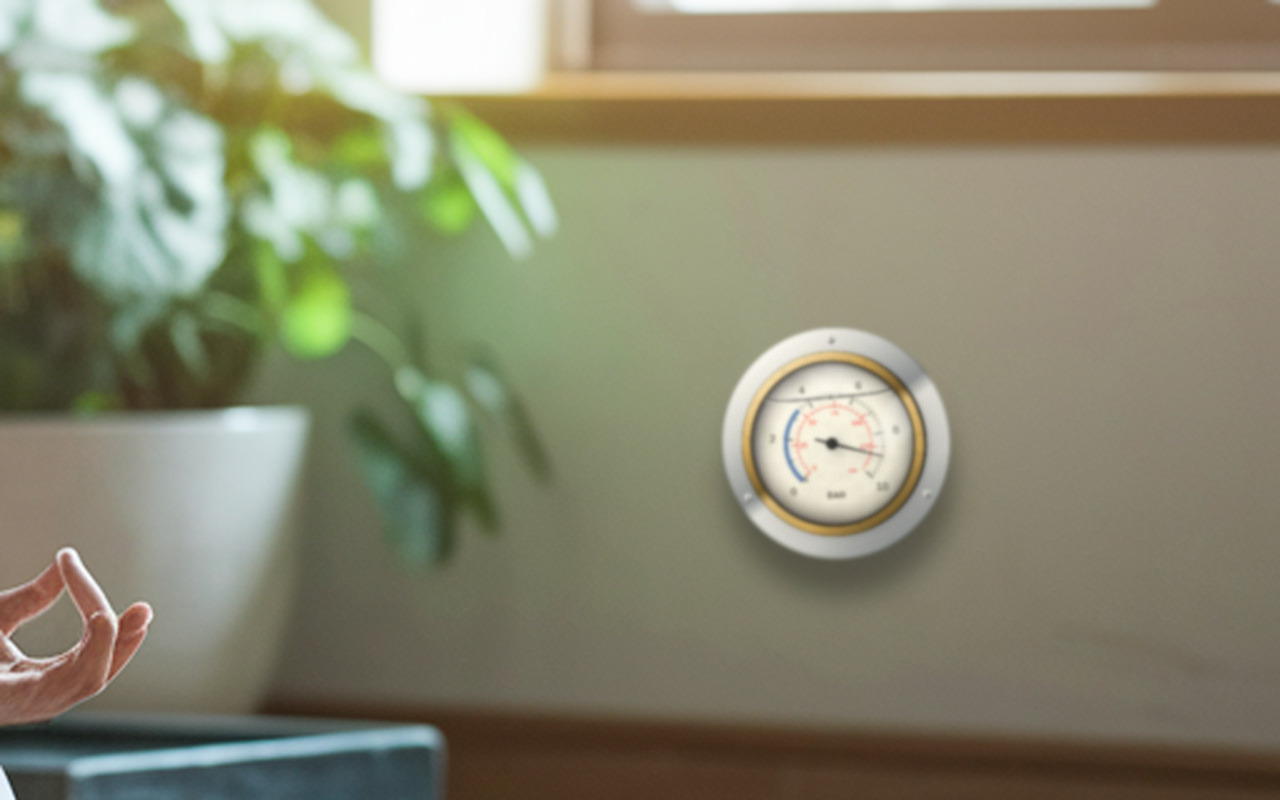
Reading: 9 bar
